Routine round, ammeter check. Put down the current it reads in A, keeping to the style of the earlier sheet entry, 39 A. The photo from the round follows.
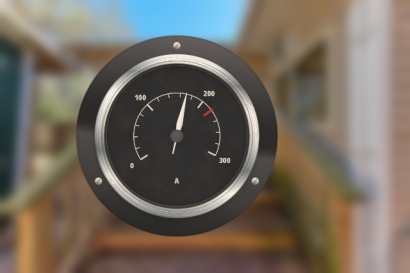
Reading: 170 A
